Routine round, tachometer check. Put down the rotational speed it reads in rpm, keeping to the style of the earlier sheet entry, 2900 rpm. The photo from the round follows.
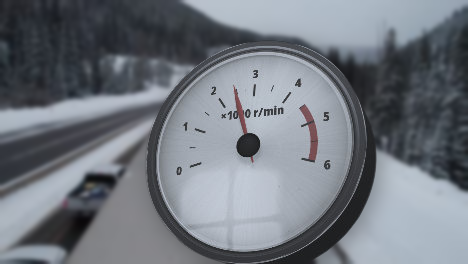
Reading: 2500 rpm
